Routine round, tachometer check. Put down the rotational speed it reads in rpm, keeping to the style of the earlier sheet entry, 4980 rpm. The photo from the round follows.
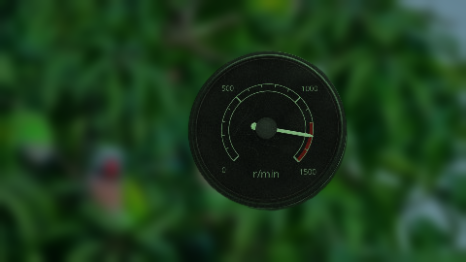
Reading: 1300 rpm
